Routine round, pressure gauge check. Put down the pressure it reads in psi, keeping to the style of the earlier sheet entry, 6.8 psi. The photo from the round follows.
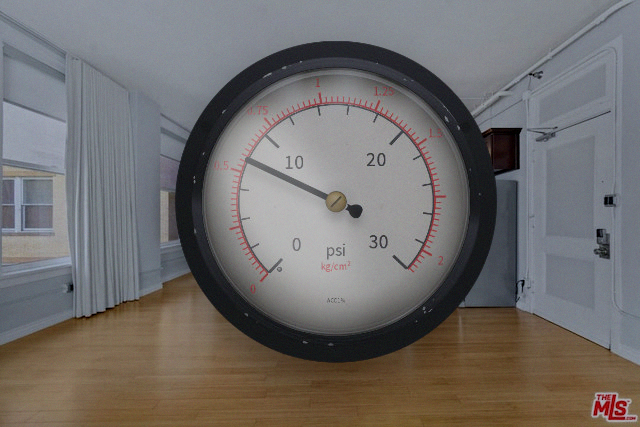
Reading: 8 psi
